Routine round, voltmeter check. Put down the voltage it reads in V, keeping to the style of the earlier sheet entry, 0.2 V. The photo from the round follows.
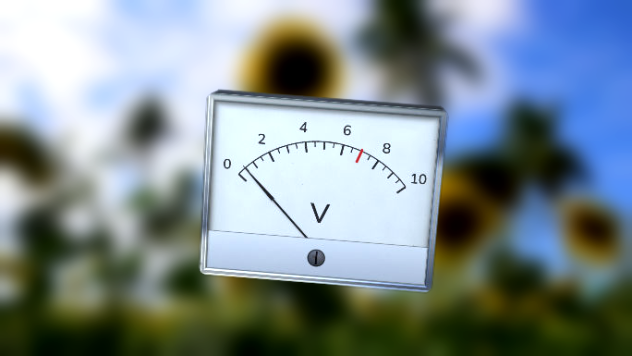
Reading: 0.5 V
